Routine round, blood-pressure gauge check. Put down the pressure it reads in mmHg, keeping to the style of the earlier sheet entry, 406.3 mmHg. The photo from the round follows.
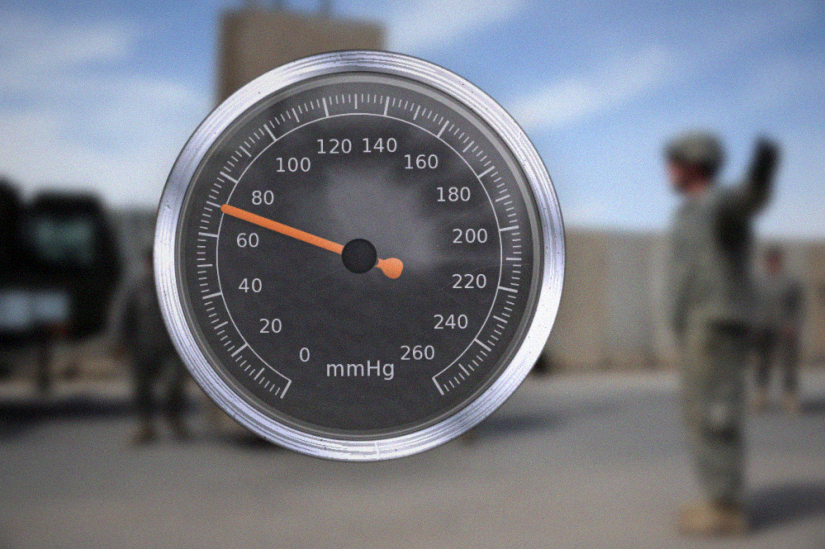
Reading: 70 mmHg
